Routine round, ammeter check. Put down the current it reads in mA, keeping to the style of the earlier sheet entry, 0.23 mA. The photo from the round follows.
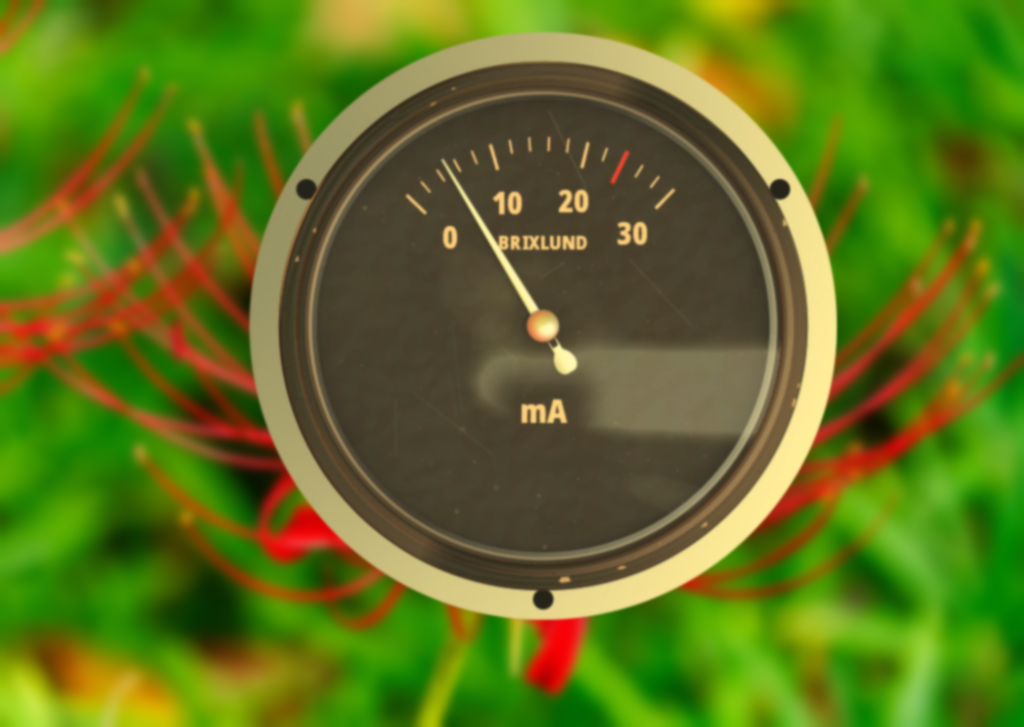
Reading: 5 mA
